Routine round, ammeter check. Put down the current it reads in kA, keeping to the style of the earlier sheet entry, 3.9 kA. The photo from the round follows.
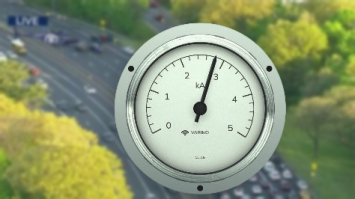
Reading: 2.8 kA
